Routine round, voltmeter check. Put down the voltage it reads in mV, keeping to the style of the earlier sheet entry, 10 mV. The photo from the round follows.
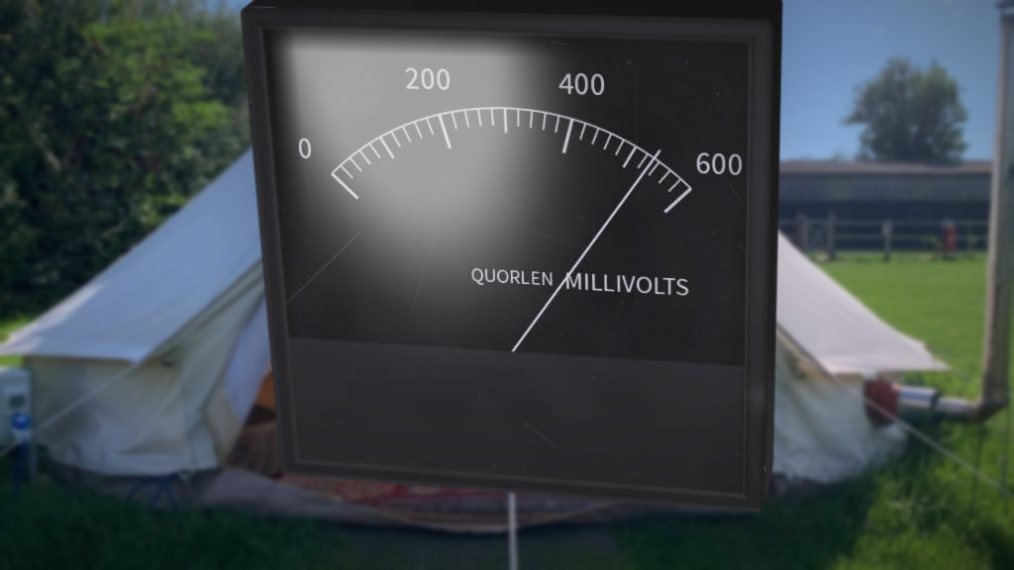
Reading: 530 mV
